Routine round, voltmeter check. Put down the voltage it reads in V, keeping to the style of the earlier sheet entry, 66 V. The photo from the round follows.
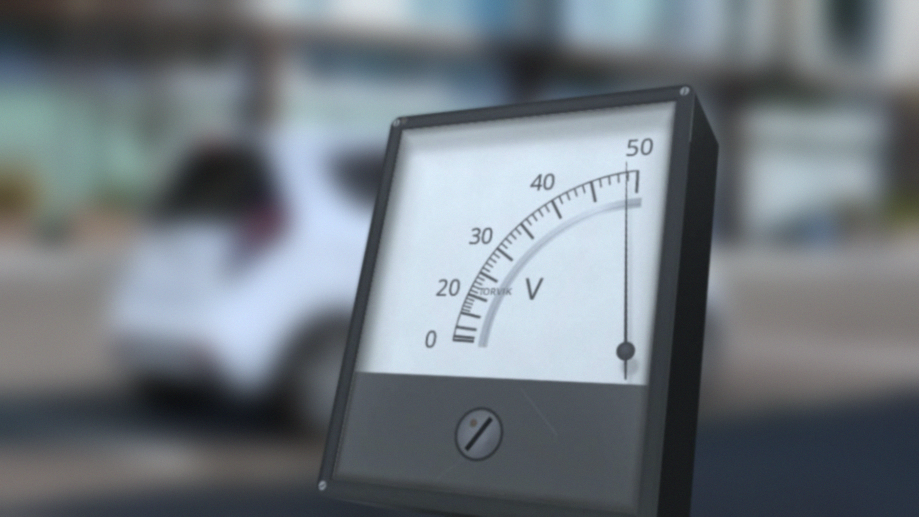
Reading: 49 V
